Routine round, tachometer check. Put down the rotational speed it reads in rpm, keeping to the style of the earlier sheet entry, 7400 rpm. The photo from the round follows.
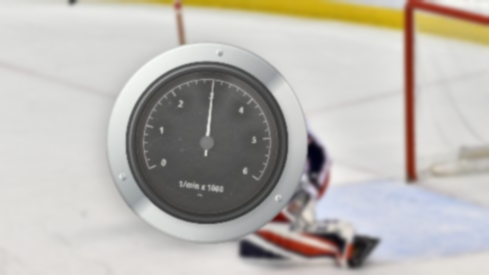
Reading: 3000 rpm
